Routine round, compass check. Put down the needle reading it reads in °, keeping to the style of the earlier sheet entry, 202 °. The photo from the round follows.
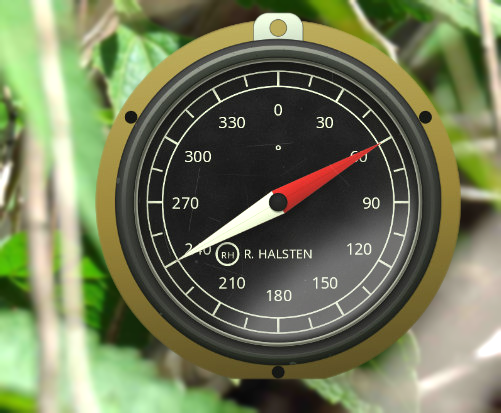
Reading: 60 °
